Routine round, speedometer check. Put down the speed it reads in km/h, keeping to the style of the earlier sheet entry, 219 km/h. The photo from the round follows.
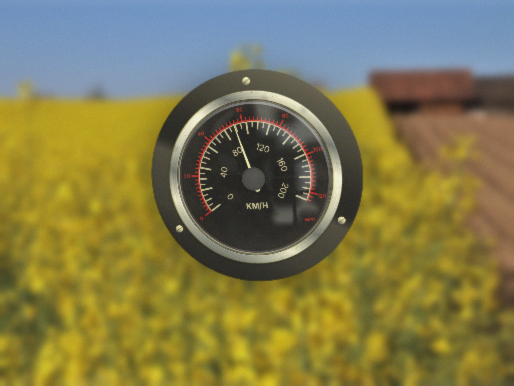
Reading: 90 km/h
